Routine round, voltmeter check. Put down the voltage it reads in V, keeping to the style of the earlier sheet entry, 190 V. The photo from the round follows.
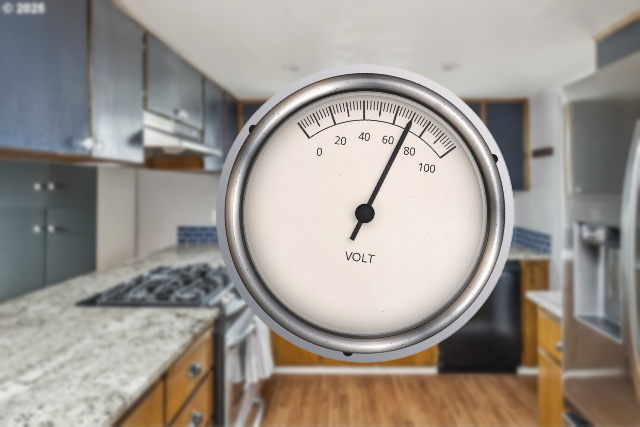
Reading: 70 V
